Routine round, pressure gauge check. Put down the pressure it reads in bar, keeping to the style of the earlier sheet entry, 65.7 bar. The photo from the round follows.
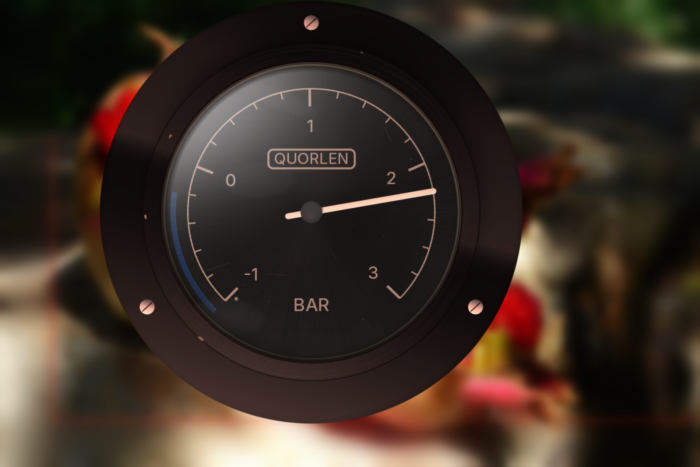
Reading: 2.2 bar
